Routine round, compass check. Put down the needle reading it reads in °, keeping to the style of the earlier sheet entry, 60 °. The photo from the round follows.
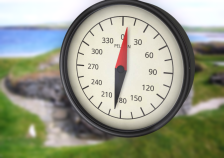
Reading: 7.5 °
